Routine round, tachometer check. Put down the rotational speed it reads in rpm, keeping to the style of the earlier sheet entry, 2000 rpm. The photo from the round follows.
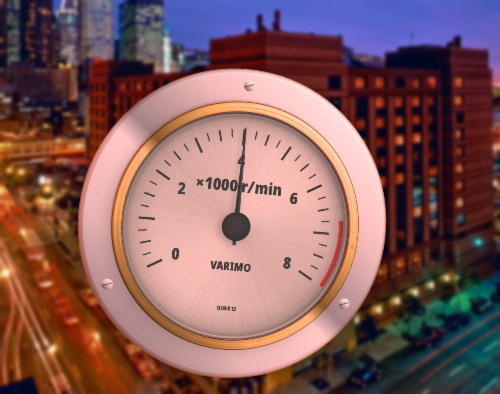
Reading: 4000 rpm
